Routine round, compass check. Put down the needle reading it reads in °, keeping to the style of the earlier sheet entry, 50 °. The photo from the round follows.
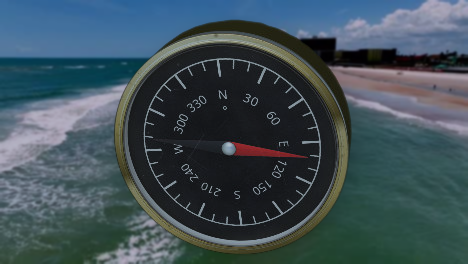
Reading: 100 °
